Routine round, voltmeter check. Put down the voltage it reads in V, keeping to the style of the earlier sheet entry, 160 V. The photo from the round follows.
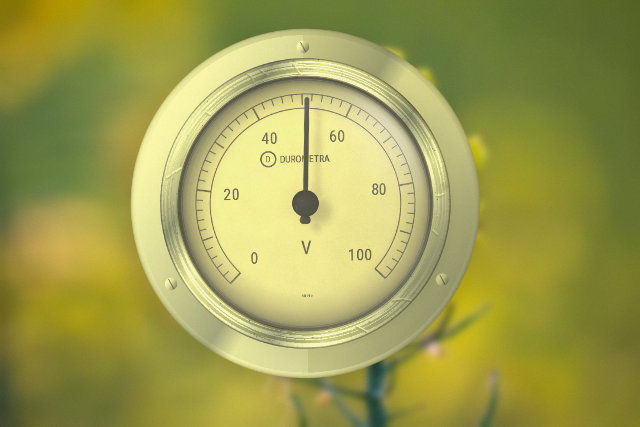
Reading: 51 V
